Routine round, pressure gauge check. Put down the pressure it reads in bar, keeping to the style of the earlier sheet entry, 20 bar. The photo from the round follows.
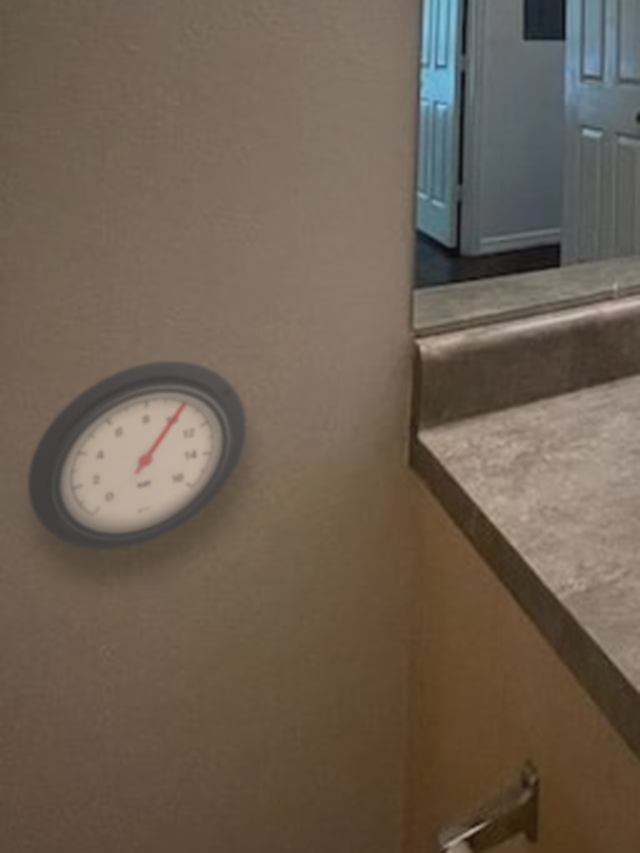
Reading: 10 bar
